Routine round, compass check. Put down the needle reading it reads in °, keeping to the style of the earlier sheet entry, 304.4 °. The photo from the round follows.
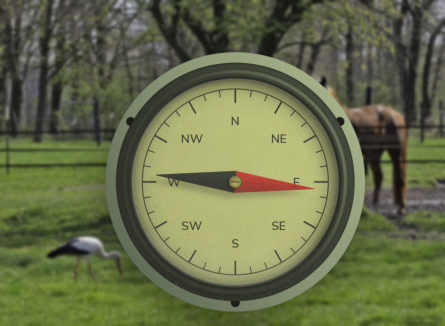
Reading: 95 °
